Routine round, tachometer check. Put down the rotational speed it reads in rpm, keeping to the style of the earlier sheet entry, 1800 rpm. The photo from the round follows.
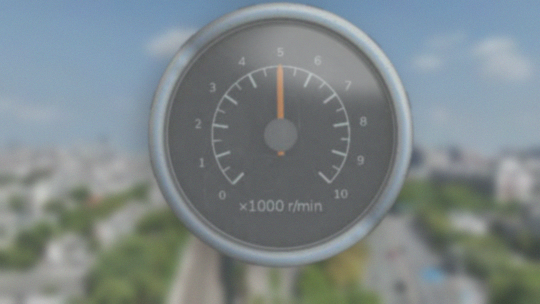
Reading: 5000 rpm
